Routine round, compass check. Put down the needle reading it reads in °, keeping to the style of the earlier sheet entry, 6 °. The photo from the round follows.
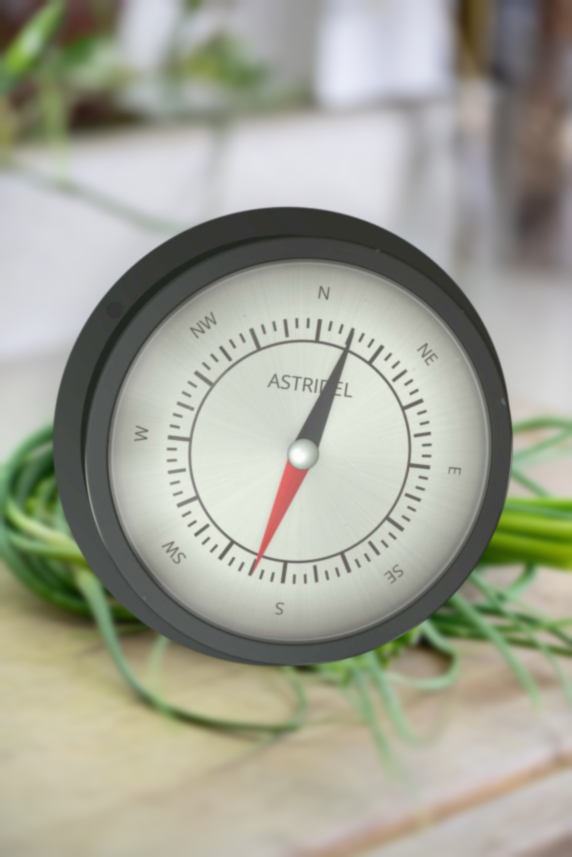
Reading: 195 °
